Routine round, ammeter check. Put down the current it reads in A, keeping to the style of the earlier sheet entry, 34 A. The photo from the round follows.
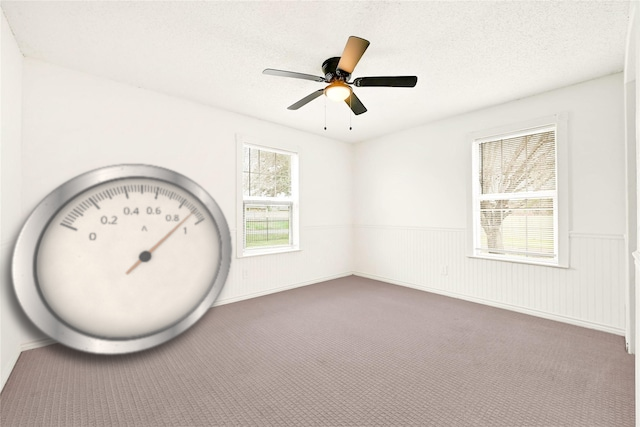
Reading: 0.9 A
